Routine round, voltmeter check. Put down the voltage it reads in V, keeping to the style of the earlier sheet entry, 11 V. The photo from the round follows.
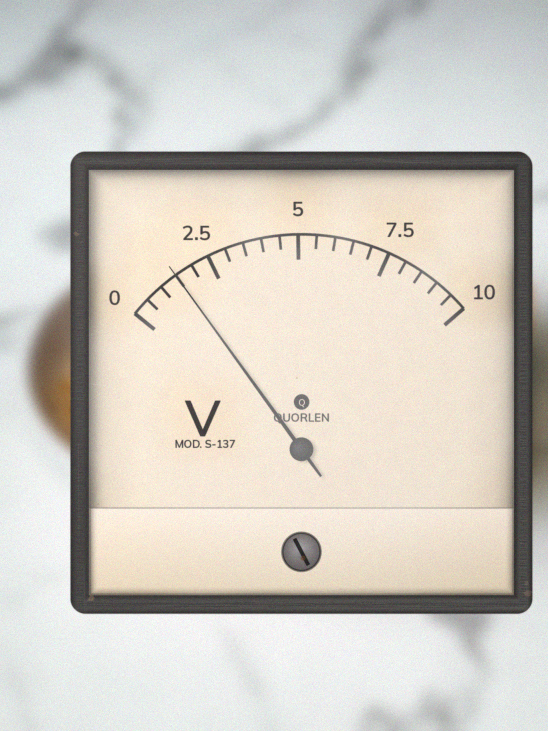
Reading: 1.5 V
